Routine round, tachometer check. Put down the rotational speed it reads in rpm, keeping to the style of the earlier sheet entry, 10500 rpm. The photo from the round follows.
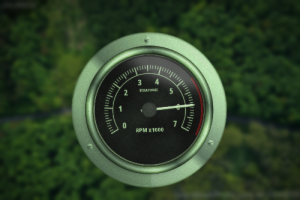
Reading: 6000 rpm
